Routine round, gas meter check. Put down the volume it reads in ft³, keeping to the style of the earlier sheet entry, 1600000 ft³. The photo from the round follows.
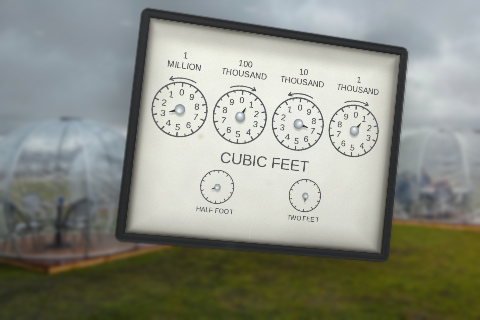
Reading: 307100 ft³
